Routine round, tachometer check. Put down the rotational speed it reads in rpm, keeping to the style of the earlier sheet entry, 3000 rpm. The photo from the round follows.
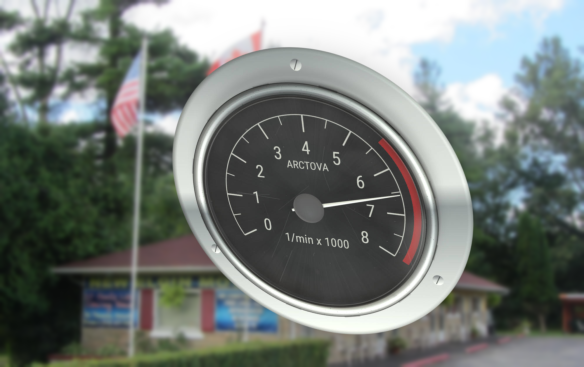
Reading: 6500 rpm
